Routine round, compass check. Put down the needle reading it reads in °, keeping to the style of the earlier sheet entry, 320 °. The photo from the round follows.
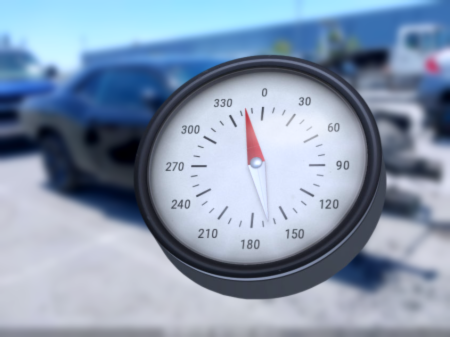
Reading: 345 °
